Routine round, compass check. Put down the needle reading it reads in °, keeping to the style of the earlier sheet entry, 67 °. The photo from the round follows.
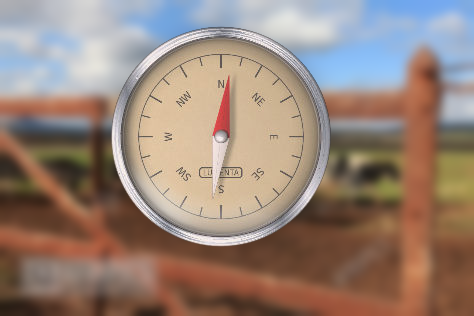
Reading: 7.5 °
